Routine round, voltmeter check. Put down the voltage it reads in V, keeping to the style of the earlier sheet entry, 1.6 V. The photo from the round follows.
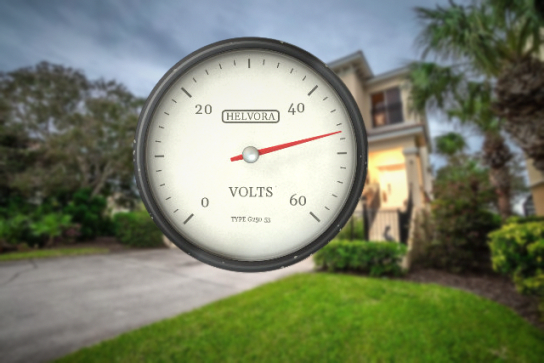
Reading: 47 V
